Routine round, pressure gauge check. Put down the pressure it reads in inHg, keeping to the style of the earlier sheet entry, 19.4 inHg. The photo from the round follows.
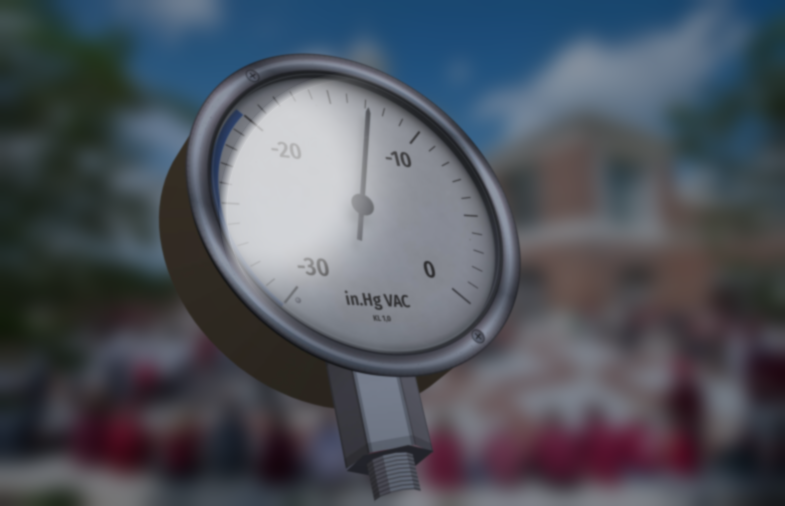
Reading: -13 inHg
